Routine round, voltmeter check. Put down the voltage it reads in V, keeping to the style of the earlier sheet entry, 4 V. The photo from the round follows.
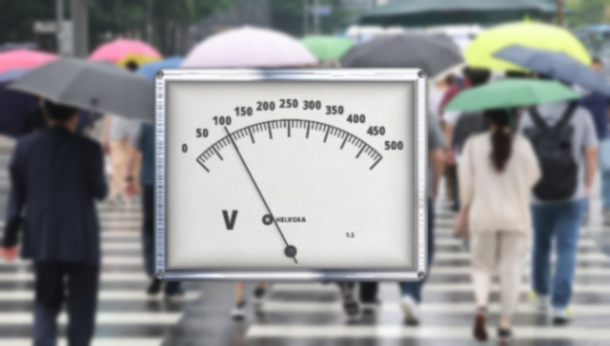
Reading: 100 V
